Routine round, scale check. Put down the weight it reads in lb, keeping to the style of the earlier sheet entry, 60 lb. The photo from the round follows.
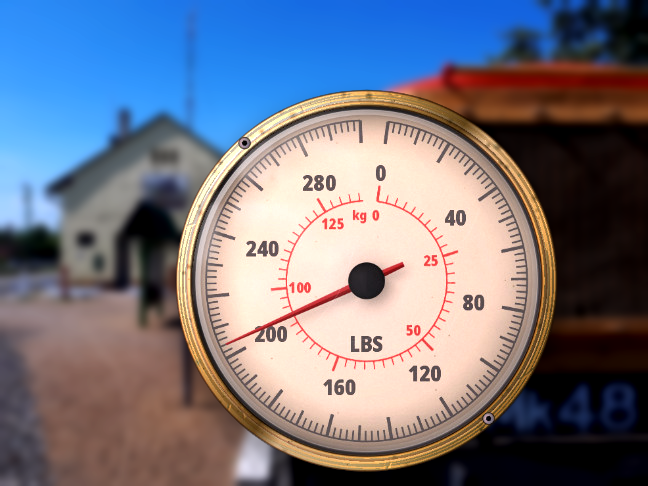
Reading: 204 lb
